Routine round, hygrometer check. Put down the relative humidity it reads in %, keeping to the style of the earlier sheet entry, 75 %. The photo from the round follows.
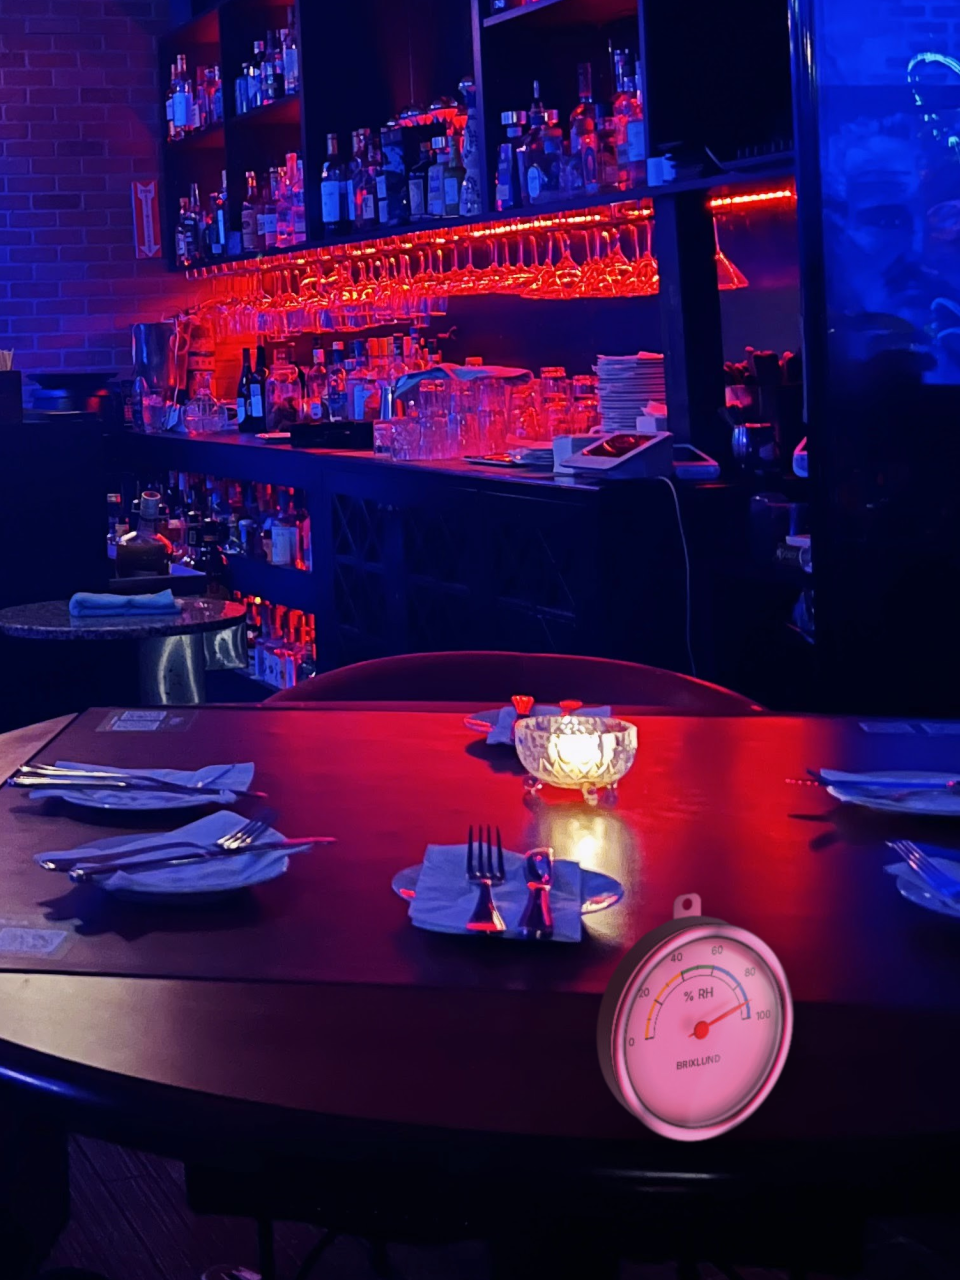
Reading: 90 %
